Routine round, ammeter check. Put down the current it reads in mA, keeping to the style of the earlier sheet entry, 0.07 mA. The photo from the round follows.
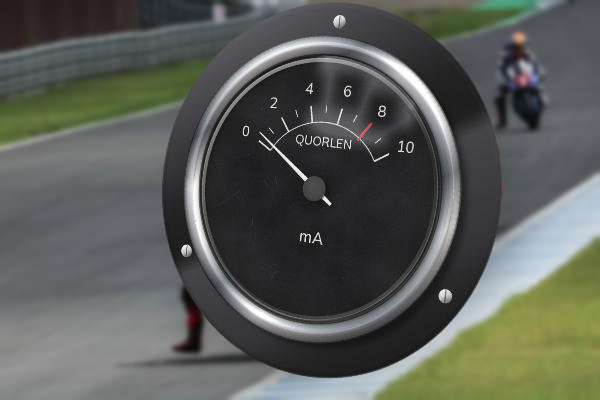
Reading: 0.5 mA
